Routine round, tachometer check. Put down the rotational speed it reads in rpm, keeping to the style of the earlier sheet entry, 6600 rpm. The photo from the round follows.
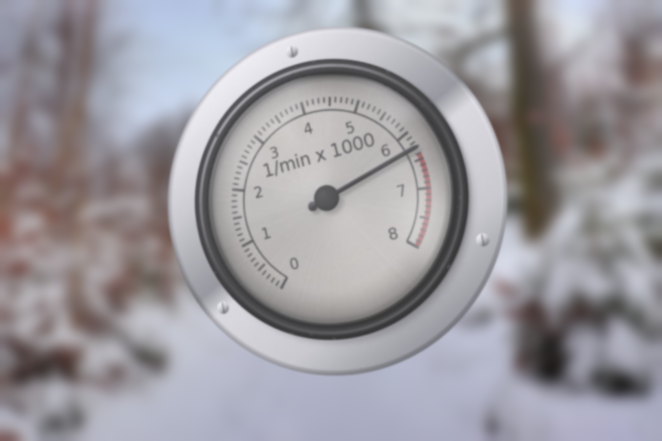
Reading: 6300 rpm
